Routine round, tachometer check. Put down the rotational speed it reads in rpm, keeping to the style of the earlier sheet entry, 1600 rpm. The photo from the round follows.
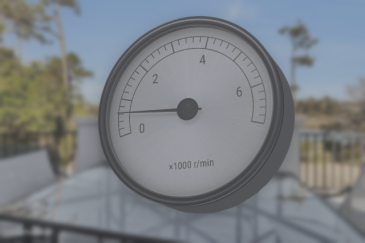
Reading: 600 rpm
